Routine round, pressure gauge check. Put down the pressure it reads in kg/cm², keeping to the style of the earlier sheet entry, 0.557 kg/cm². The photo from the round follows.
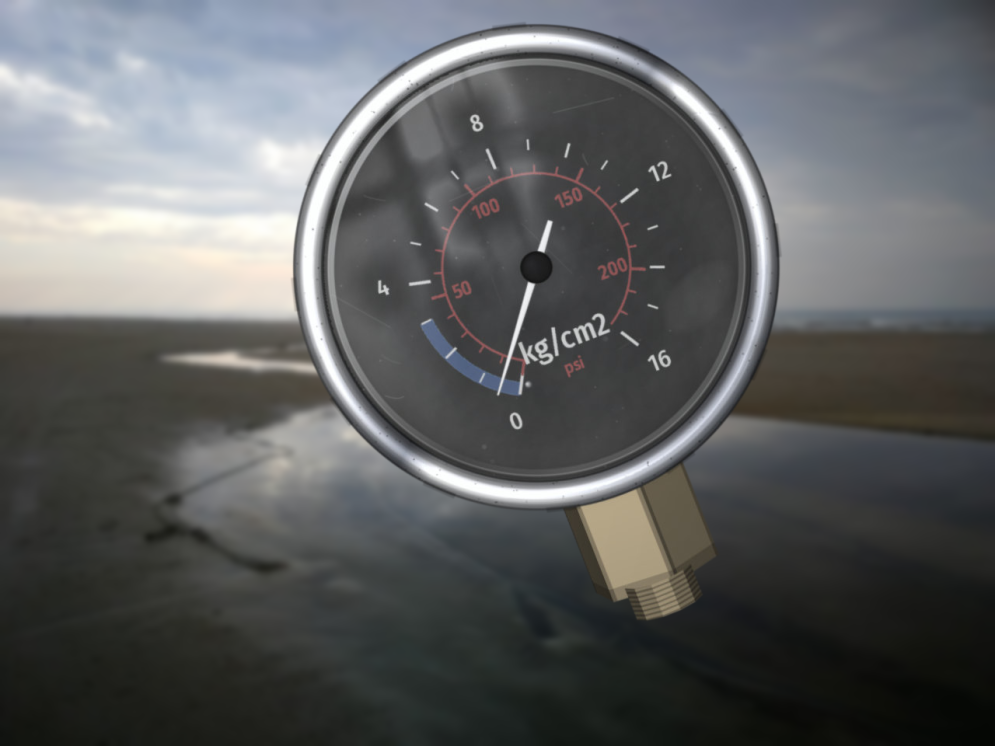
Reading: 0.5 kg/cm²
